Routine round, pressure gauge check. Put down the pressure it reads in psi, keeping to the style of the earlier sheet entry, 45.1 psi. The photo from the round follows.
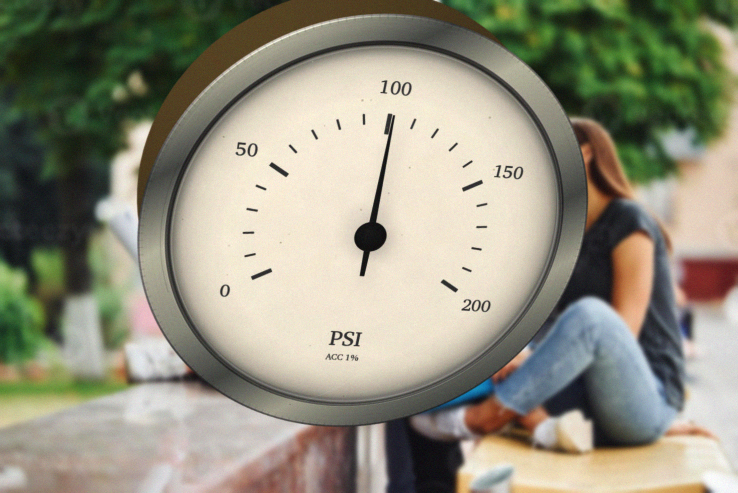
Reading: 100 psi
